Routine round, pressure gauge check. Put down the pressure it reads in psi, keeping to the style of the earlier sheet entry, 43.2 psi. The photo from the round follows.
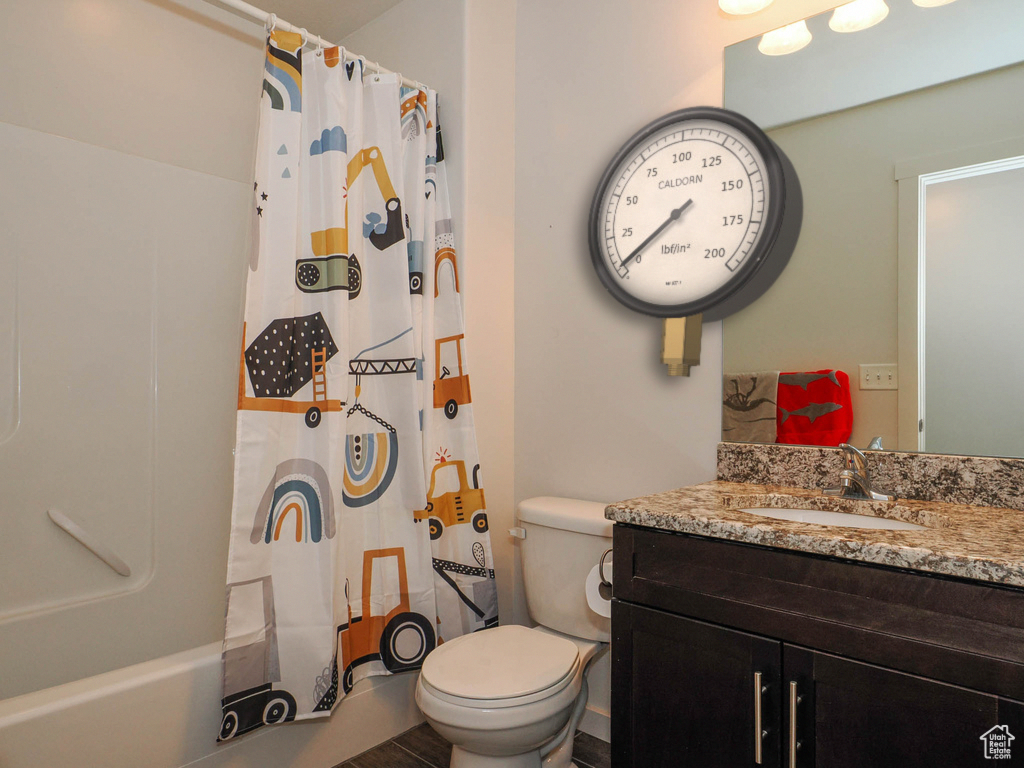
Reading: 5 psi
